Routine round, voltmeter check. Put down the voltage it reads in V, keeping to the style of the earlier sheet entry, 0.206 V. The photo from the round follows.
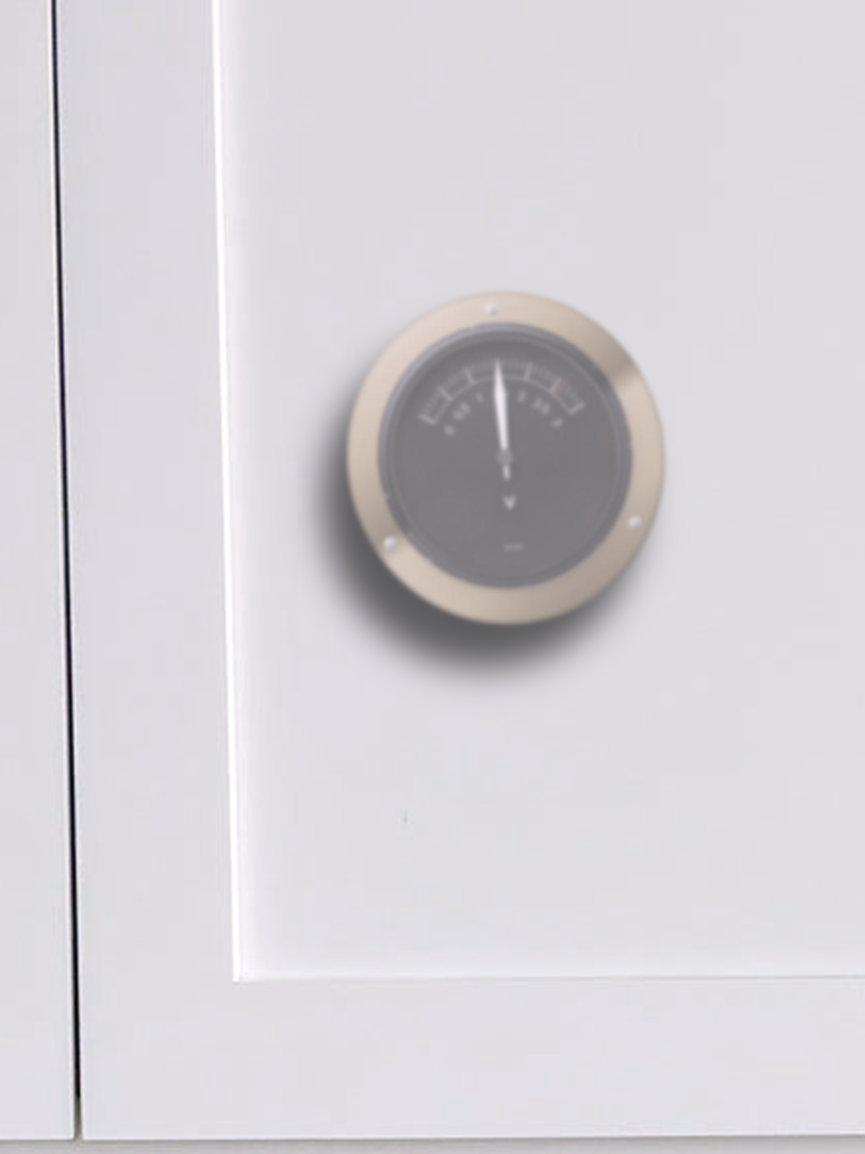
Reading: 1.5 V
